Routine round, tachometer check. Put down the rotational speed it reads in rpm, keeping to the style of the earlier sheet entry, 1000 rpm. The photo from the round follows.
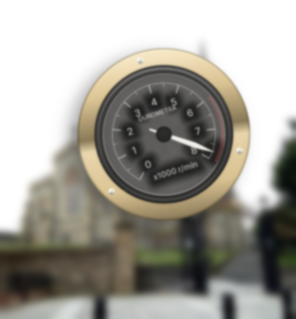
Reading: 7750 rpm
